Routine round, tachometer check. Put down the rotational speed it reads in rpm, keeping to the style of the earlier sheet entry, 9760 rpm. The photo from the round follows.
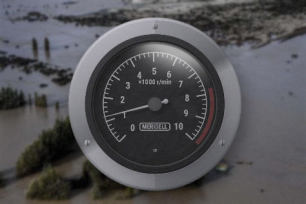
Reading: 1200 rpm
